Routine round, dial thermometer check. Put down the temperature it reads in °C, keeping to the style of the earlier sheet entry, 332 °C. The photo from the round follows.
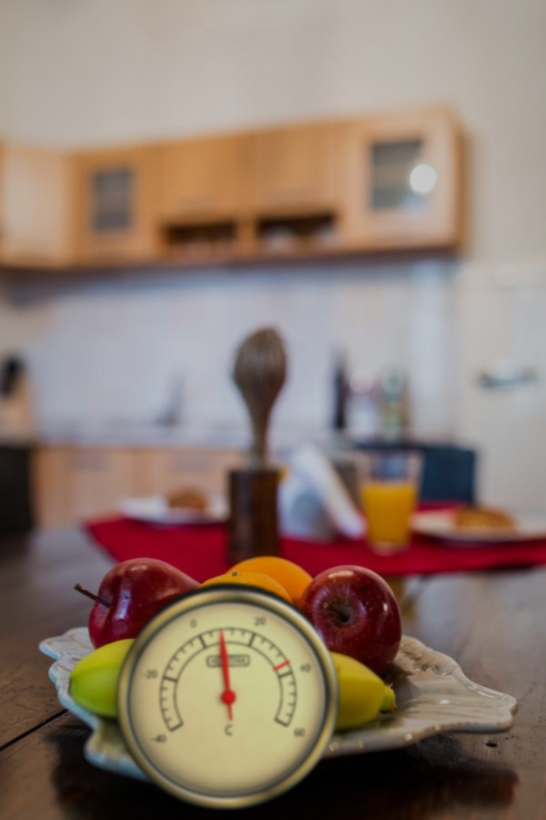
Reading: 8 °C
